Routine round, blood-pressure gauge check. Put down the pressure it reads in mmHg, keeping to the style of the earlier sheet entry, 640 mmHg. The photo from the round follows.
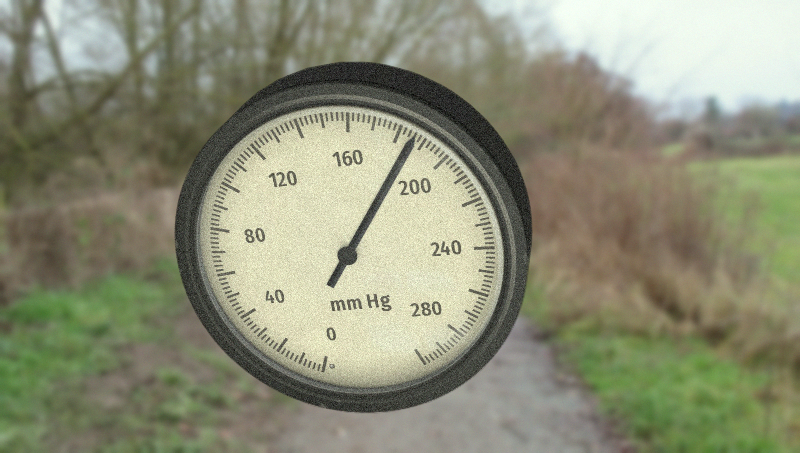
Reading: 186 mmHg
